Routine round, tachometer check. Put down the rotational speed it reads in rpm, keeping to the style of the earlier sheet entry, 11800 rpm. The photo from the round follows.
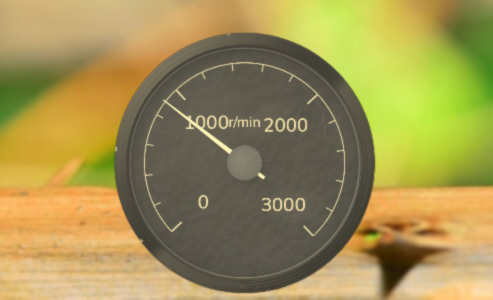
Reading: 900 rpm
